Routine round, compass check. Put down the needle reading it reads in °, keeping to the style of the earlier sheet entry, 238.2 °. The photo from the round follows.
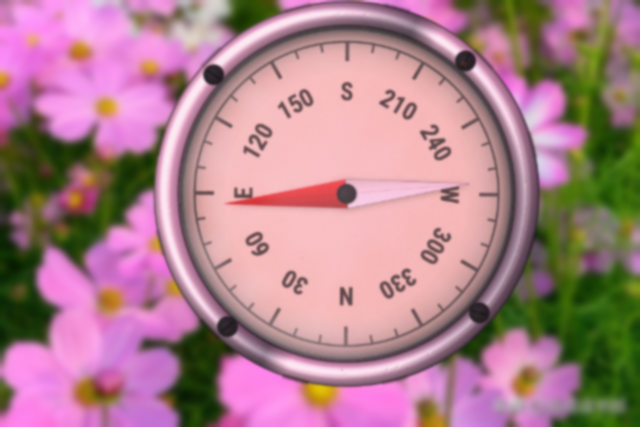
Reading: 85 °
